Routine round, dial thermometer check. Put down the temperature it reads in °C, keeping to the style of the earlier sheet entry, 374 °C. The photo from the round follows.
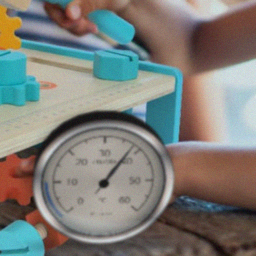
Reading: 37.5 °C
